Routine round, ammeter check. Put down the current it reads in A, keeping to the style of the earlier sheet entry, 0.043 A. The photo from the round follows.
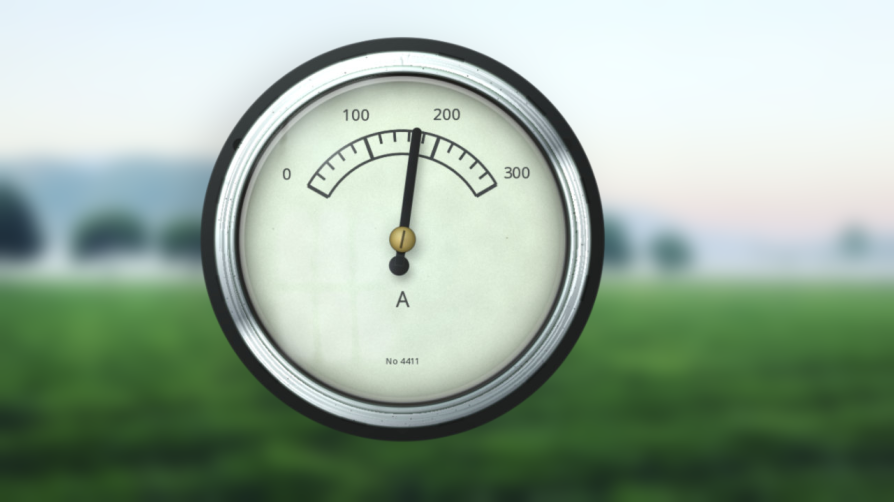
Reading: 170 A
